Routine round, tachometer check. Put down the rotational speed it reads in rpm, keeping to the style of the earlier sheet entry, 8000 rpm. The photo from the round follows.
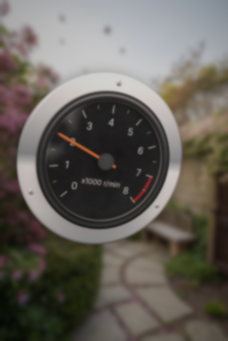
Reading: 2000 rpm
